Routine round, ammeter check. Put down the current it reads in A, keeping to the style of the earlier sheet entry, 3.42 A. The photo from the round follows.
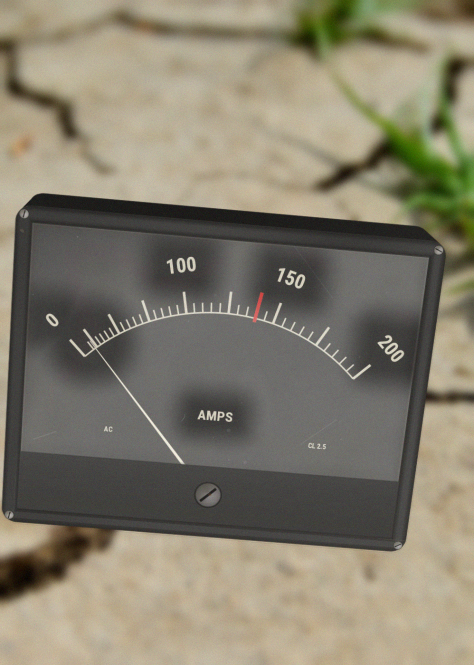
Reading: 25 A
